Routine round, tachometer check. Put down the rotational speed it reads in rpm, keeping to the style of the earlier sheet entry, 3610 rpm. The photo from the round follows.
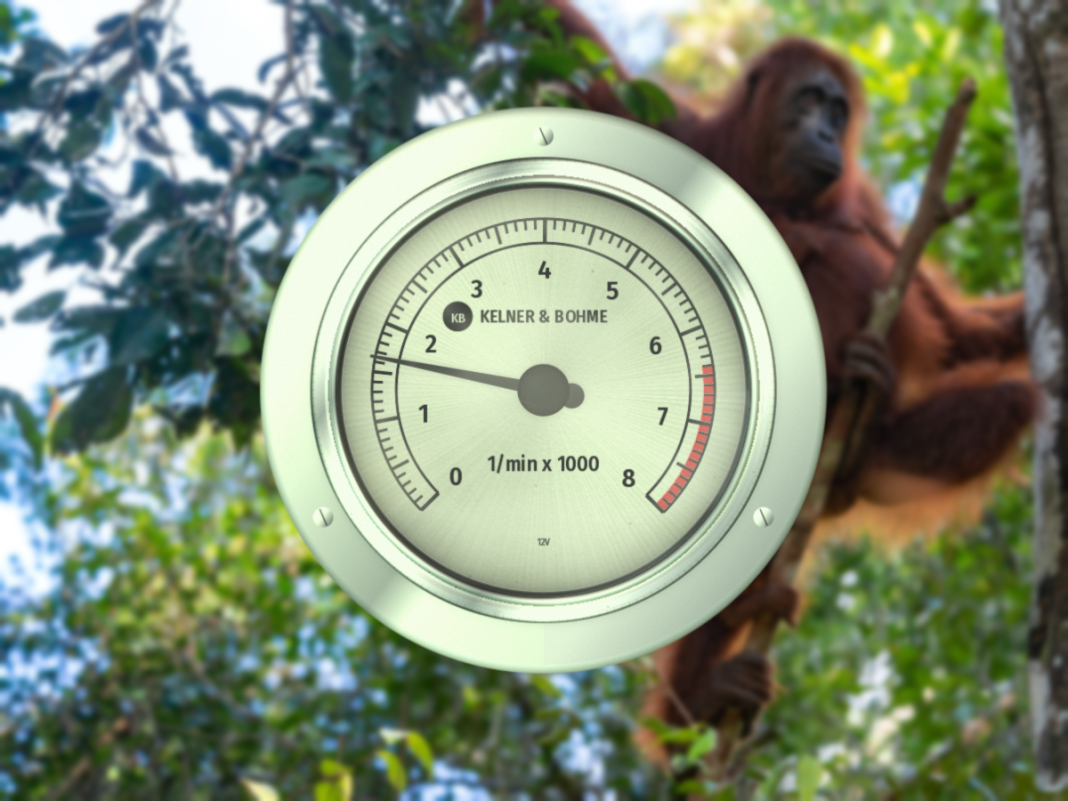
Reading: 1650 rpm
